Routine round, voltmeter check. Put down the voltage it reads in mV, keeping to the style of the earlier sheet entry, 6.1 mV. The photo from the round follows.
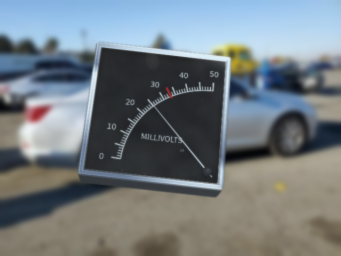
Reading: 25 mV
